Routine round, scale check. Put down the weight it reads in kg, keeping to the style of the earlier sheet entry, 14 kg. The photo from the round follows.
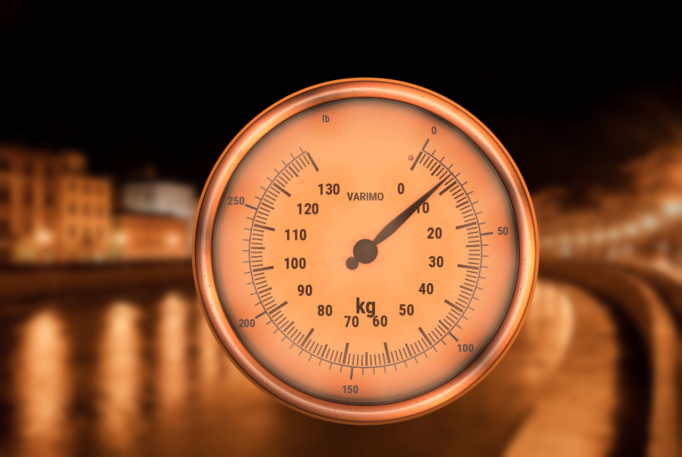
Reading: 8 kg
